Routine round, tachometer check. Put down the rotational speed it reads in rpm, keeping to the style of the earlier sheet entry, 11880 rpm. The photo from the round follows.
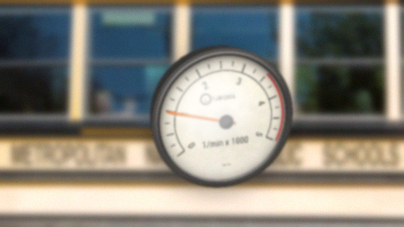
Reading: 1000 rpm
